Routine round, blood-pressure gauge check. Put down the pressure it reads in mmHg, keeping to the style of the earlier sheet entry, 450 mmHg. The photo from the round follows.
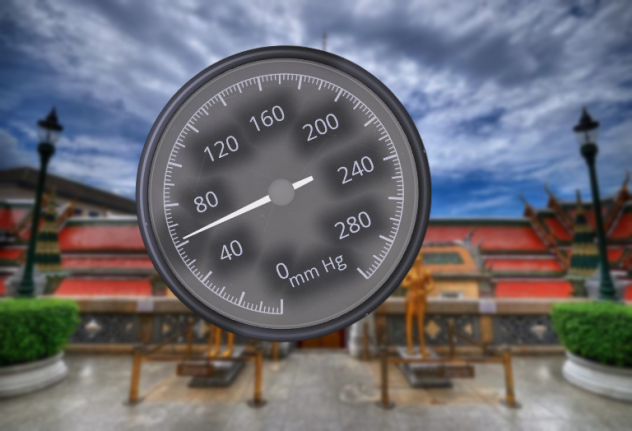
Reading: 62 mmHg
